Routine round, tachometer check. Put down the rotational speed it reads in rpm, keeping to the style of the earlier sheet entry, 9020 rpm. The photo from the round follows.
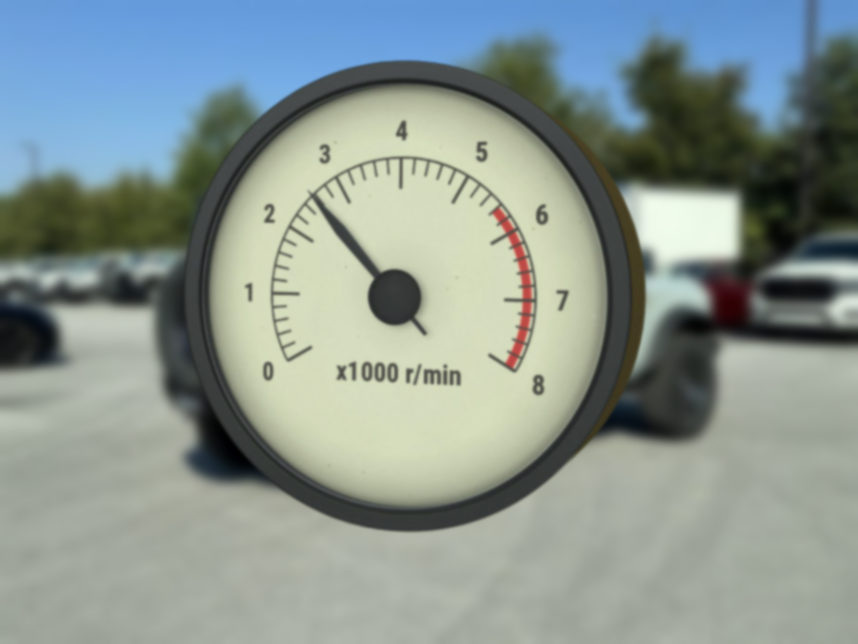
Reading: 2600 rpm
